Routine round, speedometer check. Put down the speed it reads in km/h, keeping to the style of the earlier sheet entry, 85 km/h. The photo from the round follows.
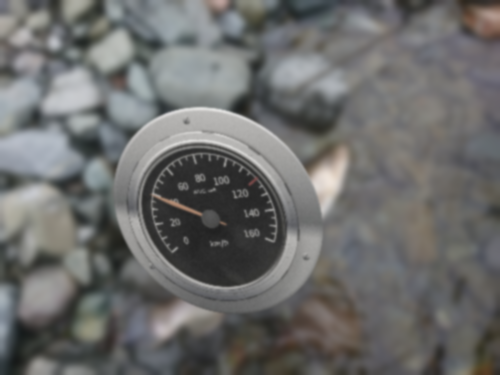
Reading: 40 km/h
